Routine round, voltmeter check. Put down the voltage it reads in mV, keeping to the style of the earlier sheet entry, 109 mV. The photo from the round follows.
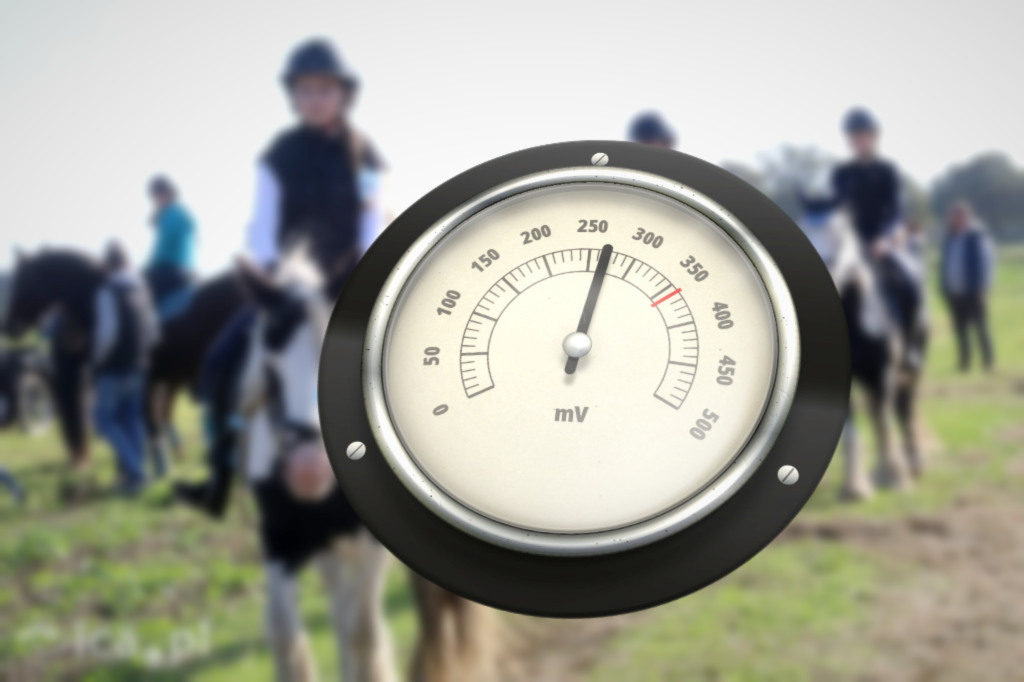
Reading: 270 mV
